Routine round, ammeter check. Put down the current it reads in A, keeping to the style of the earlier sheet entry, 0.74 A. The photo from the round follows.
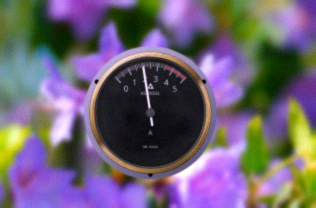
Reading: 2 A
